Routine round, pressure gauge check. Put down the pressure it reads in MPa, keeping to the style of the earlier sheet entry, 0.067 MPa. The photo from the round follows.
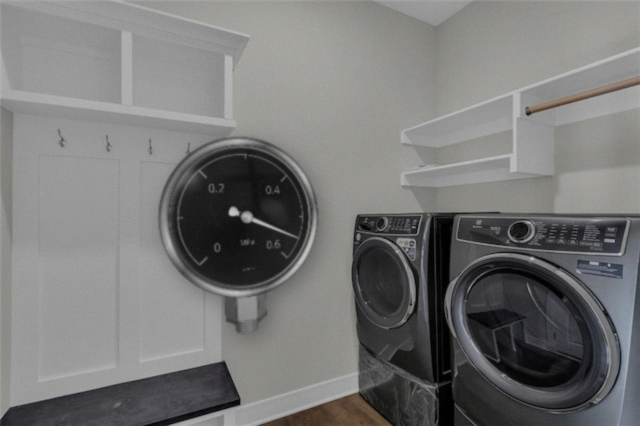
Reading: 0.55 MPa
